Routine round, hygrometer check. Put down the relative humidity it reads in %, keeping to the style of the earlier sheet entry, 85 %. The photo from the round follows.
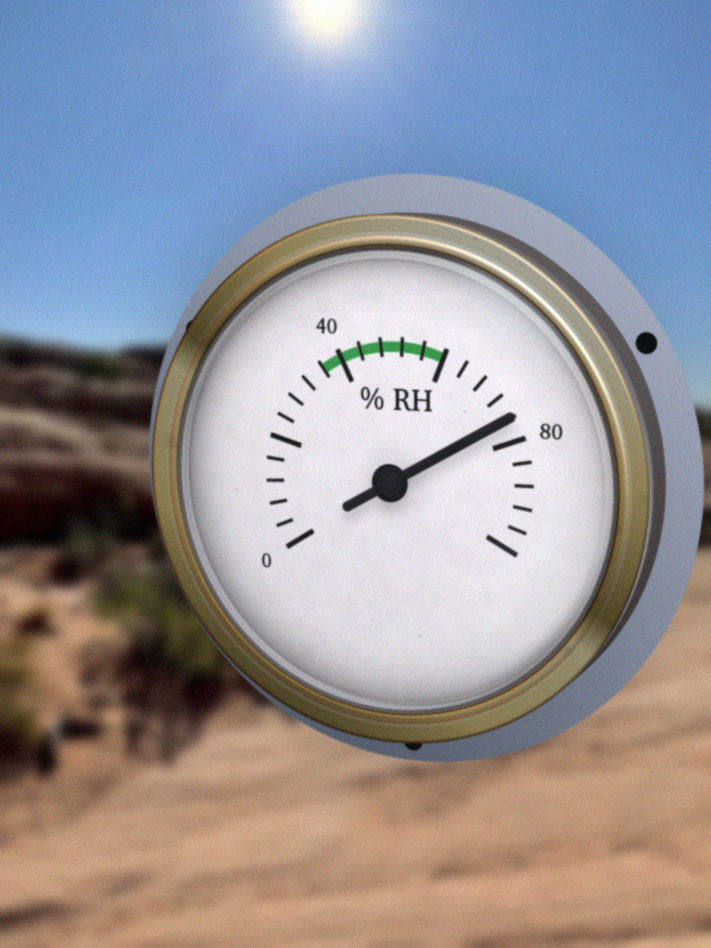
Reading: 76 %
